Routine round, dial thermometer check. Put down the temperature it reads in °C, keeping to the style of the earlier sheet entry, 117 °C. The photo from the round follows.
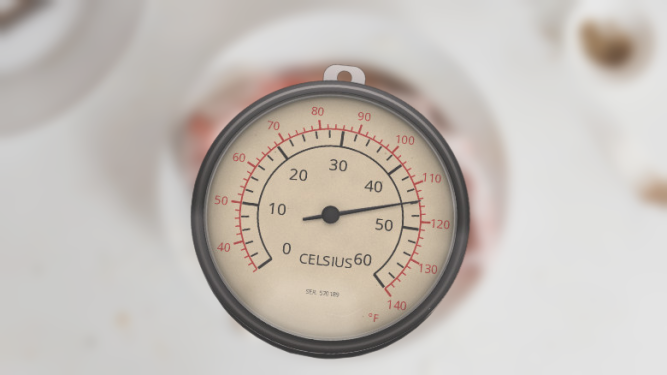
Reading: 46 °C
